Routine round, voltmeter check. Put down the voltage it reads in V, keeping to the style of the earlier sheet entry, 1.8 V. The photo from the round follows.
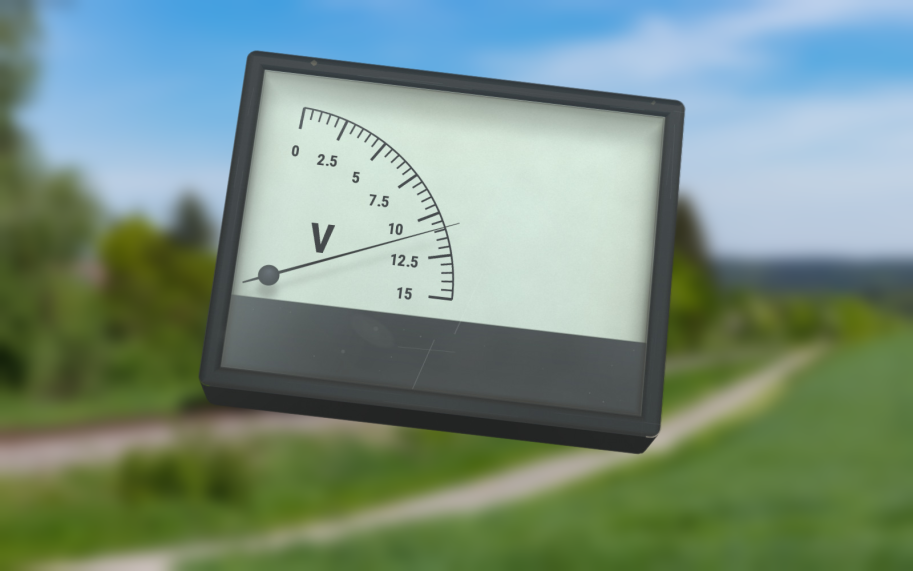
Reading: 11 V
